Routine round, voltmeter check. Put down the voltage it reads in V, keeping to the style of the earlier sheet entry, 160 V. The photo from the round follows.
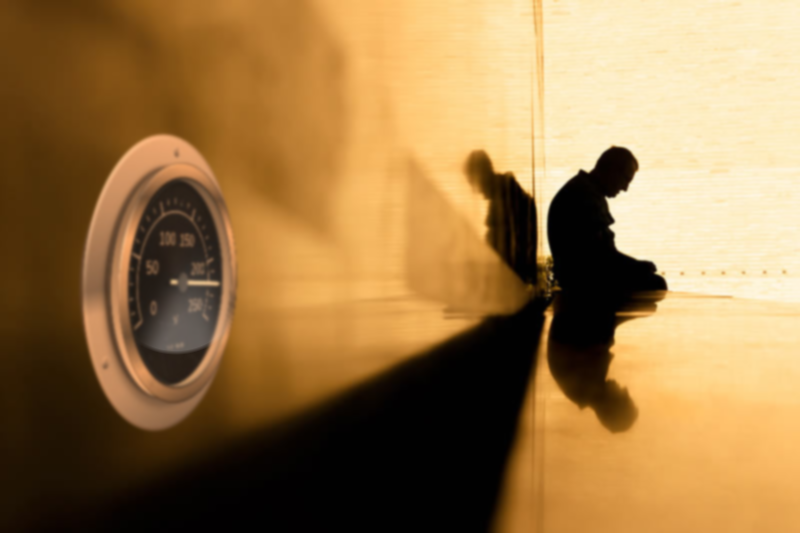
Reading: 220 V
